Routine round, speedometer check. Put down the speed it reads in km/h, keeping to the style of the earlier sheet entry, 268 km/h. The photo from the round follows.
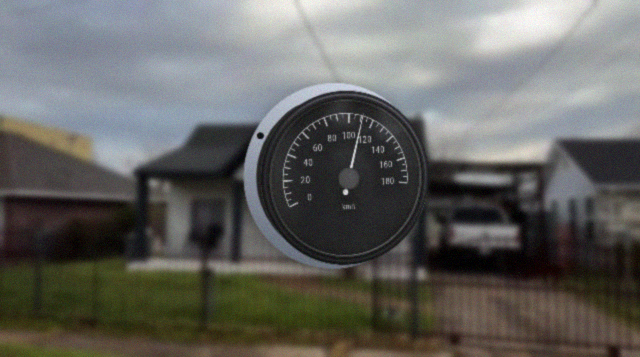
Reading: 110 km/h
